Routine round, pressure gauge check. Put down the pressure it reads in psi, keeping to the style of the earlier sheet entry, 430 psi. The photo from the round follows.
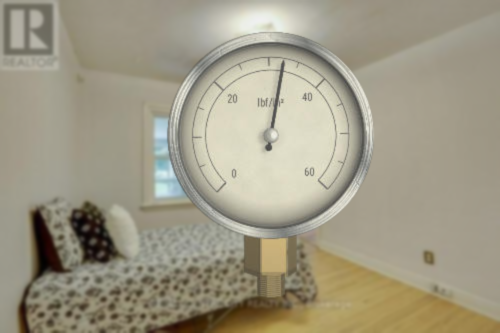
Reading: 32.5 psi
